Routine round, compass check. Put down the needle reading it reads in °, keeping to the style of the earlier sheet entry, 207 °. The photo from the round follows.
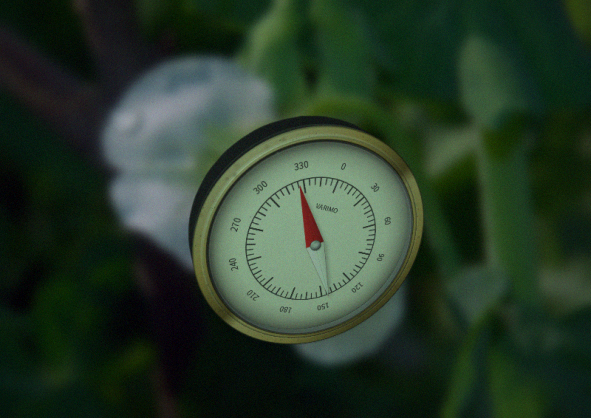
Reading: 325 °
